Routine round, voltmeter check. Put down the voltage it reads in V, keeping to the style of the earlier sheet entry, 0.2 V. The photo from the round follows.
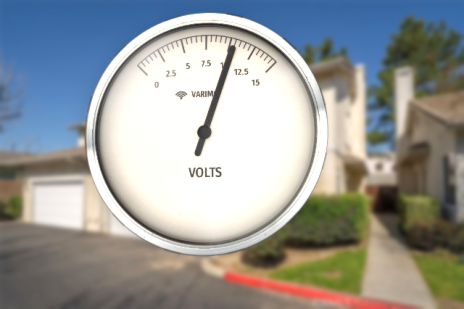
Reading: 10.5 V
